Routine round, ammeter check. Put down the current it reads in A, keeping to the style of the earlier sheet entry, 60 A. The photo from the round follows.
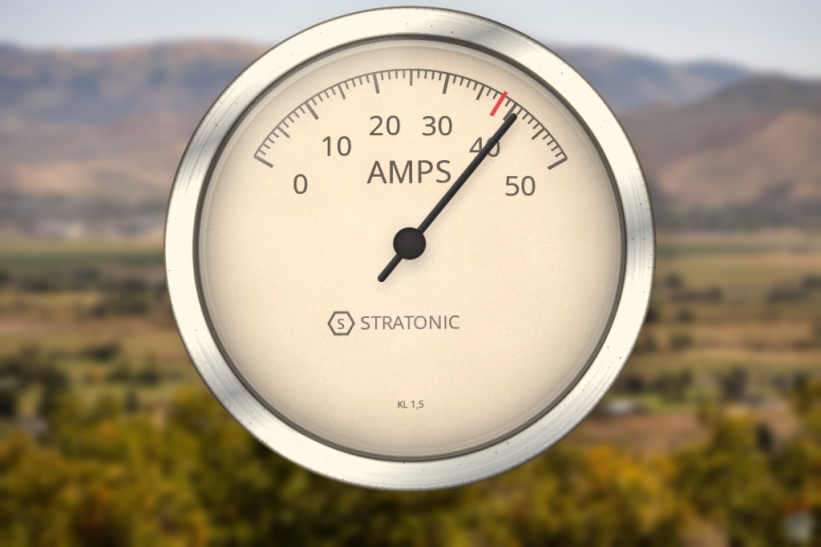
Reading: 41 A
